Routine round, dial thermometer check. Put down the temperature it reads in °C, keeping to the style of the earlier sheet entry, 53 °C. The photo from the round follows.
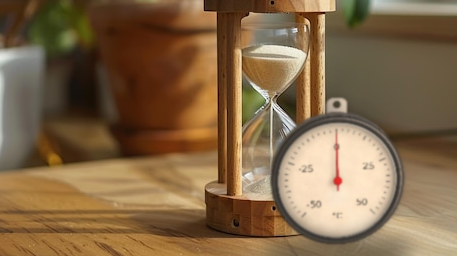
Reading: 0 °C
